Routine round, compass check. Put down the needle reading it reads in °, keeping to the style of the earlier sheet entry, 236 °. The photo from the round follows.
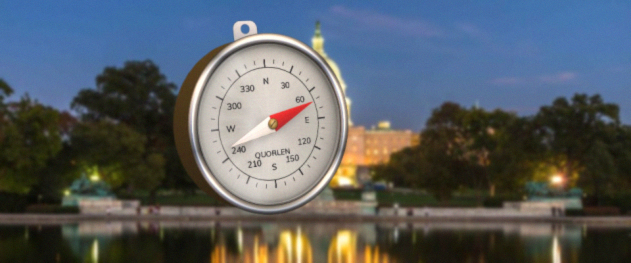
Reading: 70 °
